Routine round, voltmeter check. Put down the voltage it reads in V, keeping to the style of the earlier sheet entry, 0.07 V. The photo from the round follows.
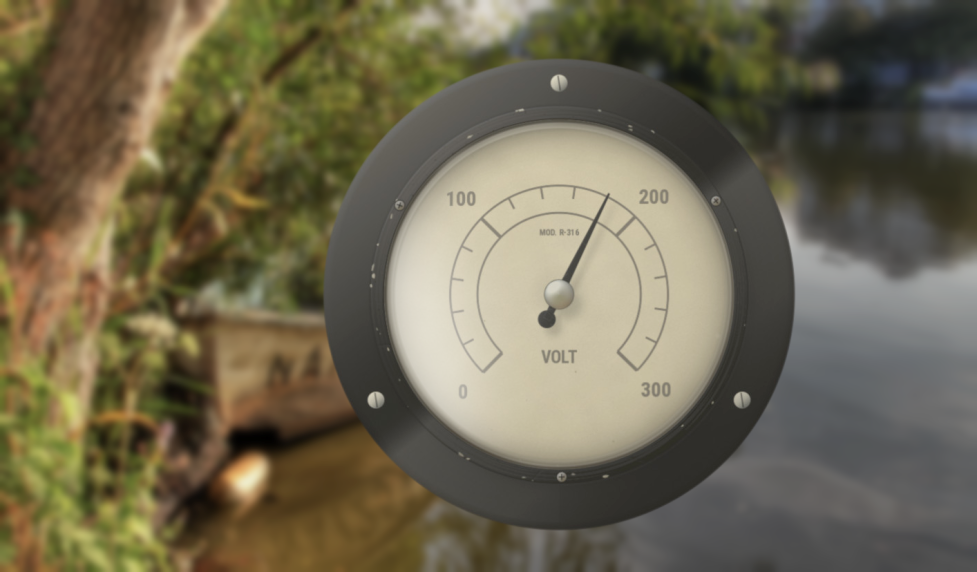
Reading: 180 V
